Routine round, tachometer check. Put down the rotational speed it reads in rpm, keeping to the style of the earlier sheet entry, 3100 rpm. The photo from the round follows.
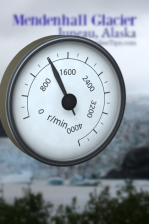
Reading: 1200 rpm
